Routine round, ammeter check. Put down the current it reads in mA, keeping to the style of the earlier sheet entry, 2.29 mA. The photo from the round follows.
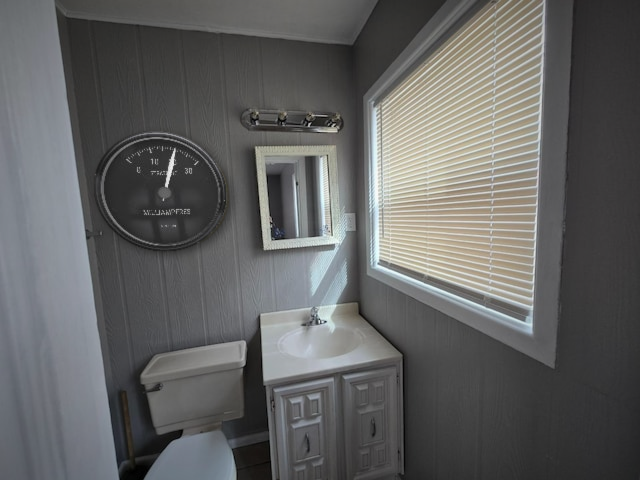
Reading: 20 mA
